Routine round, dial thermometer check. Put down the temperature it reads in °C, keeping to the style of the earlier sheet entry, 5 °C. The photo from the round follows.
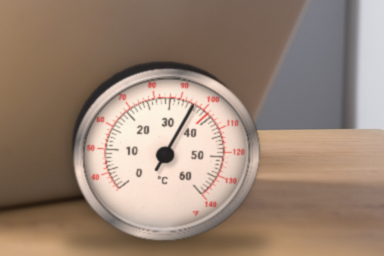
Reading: 35 °C
